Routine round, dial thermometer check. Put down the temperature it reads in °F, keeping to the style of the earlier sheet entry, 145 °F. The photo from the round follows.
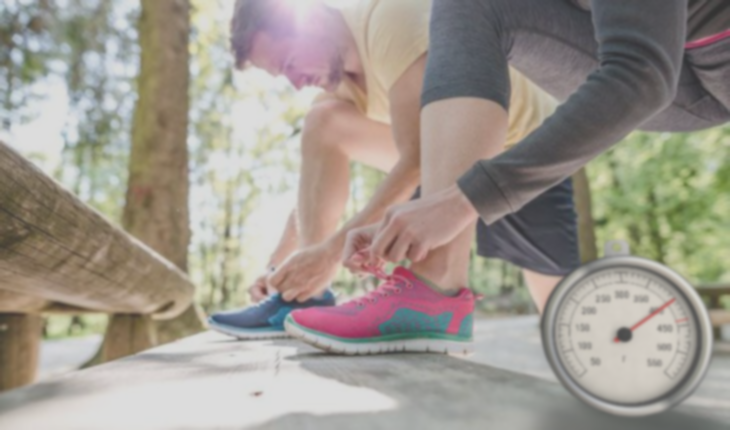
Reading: 400 °F
